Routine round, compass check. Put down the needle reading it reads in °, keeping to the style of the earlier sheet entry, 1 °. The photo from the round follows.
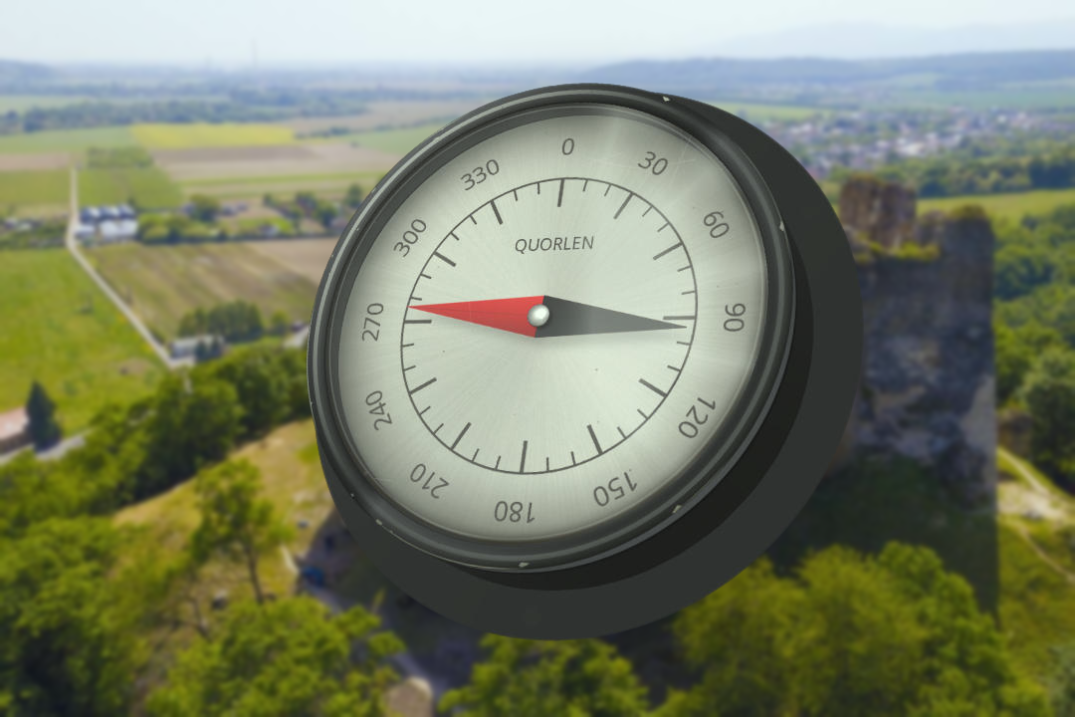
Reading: 275 °
